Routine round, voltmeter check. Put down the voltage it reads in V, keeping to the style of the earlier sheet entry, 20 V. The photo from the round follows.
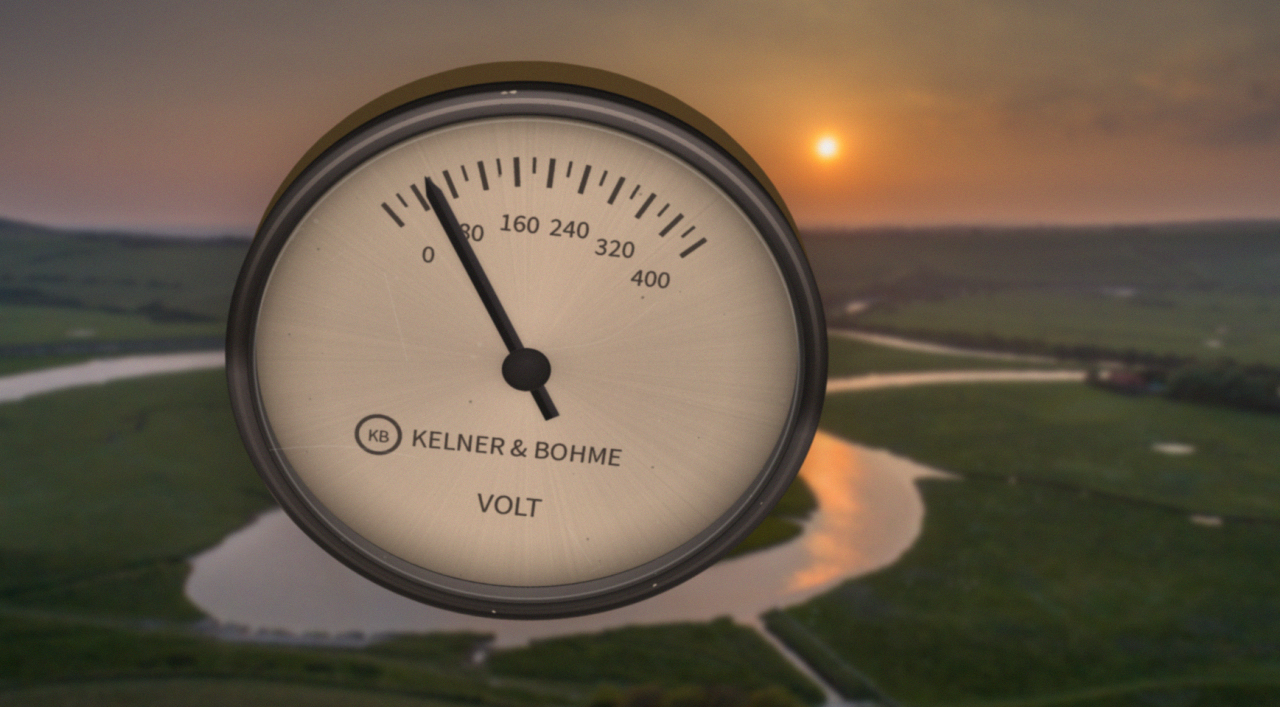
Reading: 60 V
